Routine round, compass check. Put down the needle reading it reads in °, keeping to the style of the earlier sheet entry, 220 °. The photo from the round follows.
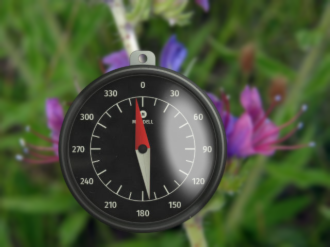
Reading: 352.5 °
